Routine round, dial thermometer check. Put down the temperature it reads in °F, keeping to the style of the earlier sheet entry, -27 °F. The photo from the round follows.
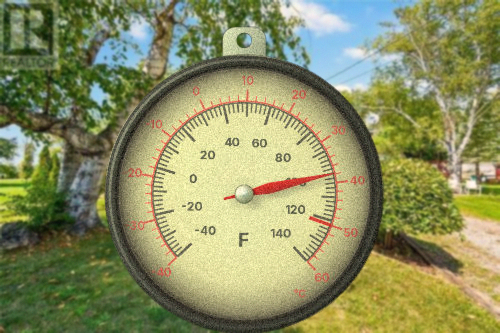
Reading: 100 °F
